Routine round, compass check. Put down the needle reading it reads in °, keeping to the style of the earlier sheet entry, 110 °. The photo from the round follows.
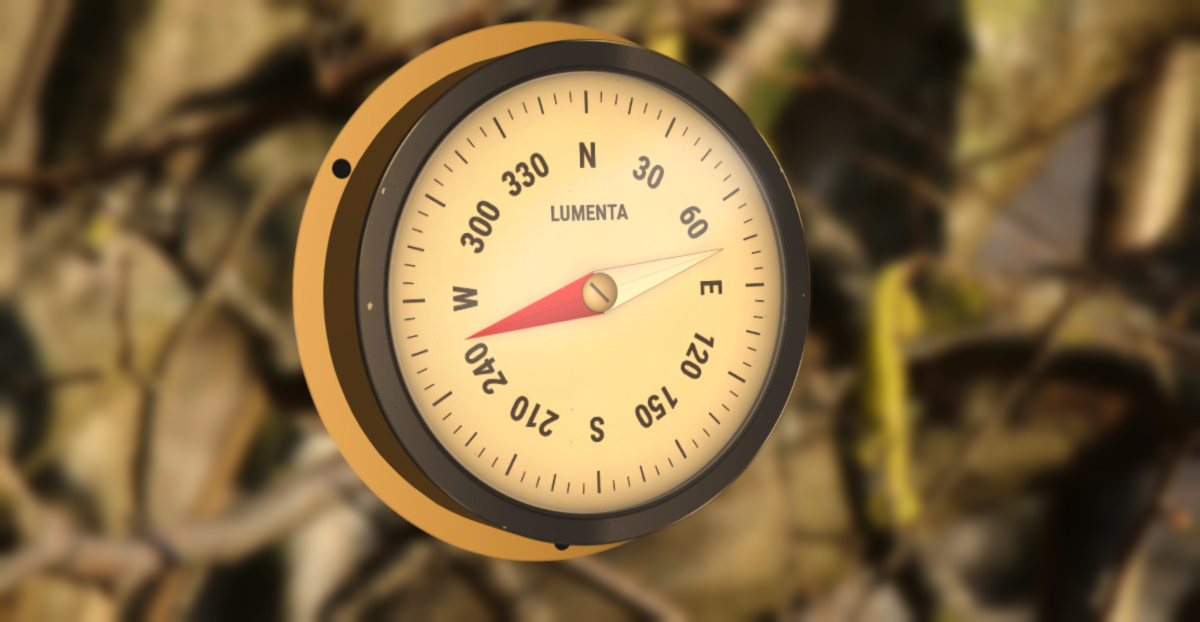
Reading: 255 °
